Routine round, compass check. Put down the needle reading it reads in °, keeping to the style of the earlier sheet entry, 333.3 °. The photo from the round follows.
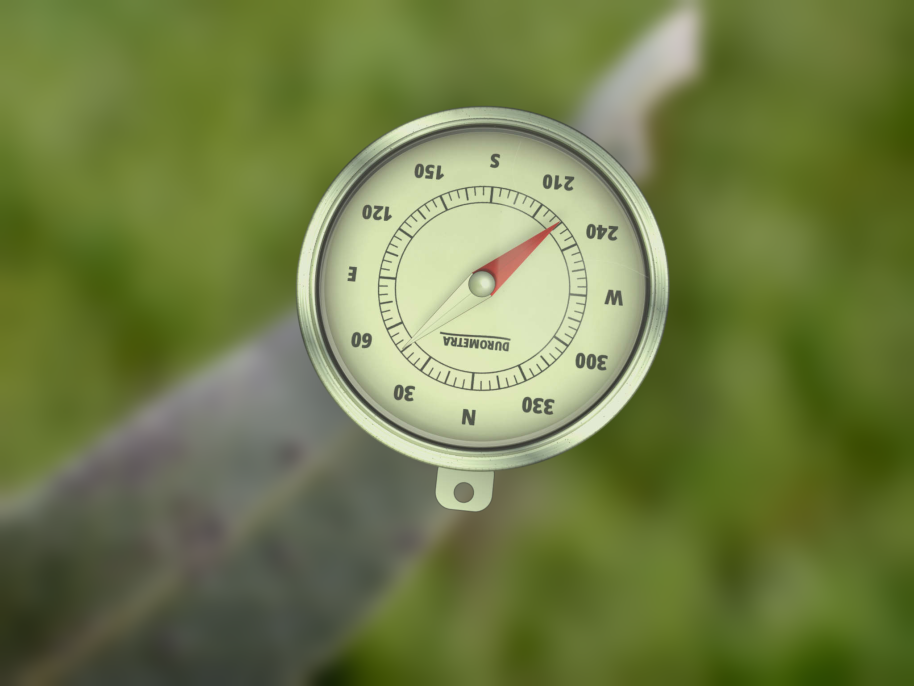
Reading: 225 °
